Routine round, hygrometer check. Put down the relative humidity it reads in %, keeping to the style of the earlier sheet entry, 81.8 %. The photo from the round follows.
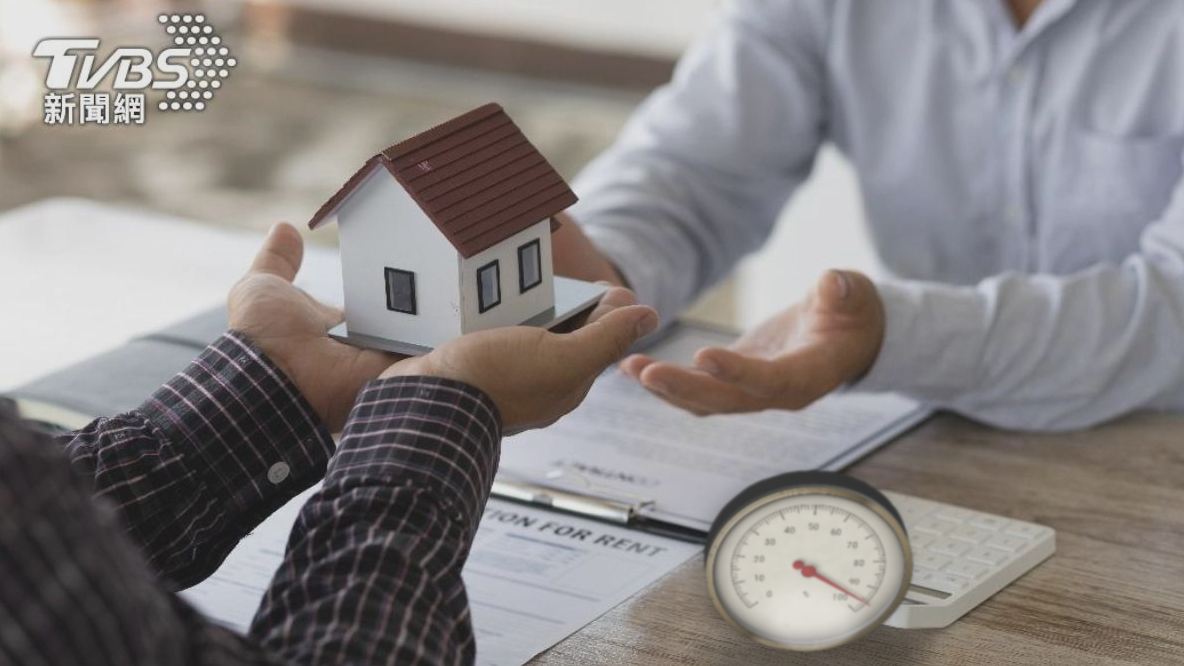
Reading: 95 %
